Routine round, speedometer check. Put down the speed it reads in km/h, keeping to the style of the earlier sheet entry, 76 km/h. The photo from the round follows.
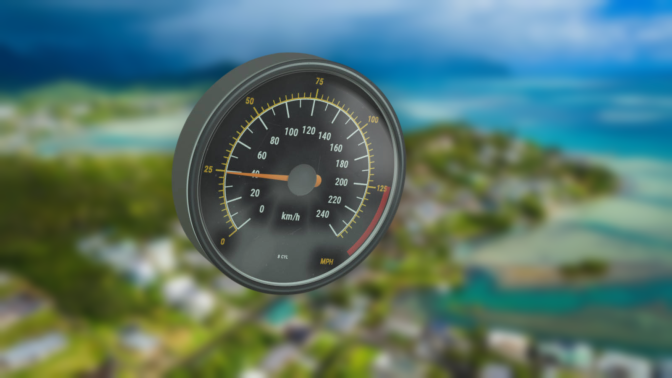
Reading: 40 km/h
